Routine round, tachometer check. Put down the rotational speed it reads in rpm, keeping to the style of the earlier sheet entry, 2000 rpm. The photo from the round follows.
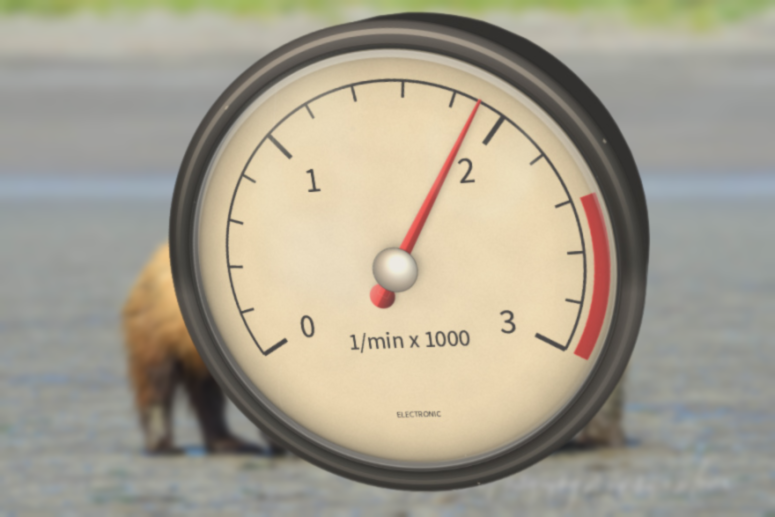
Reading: 1900 rpm
